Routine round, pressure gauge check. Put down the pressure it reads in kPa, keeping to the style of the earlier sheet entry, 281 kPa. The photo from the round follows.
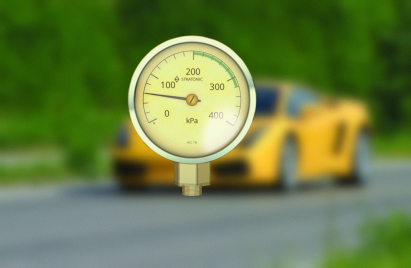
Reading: 60 kPa
